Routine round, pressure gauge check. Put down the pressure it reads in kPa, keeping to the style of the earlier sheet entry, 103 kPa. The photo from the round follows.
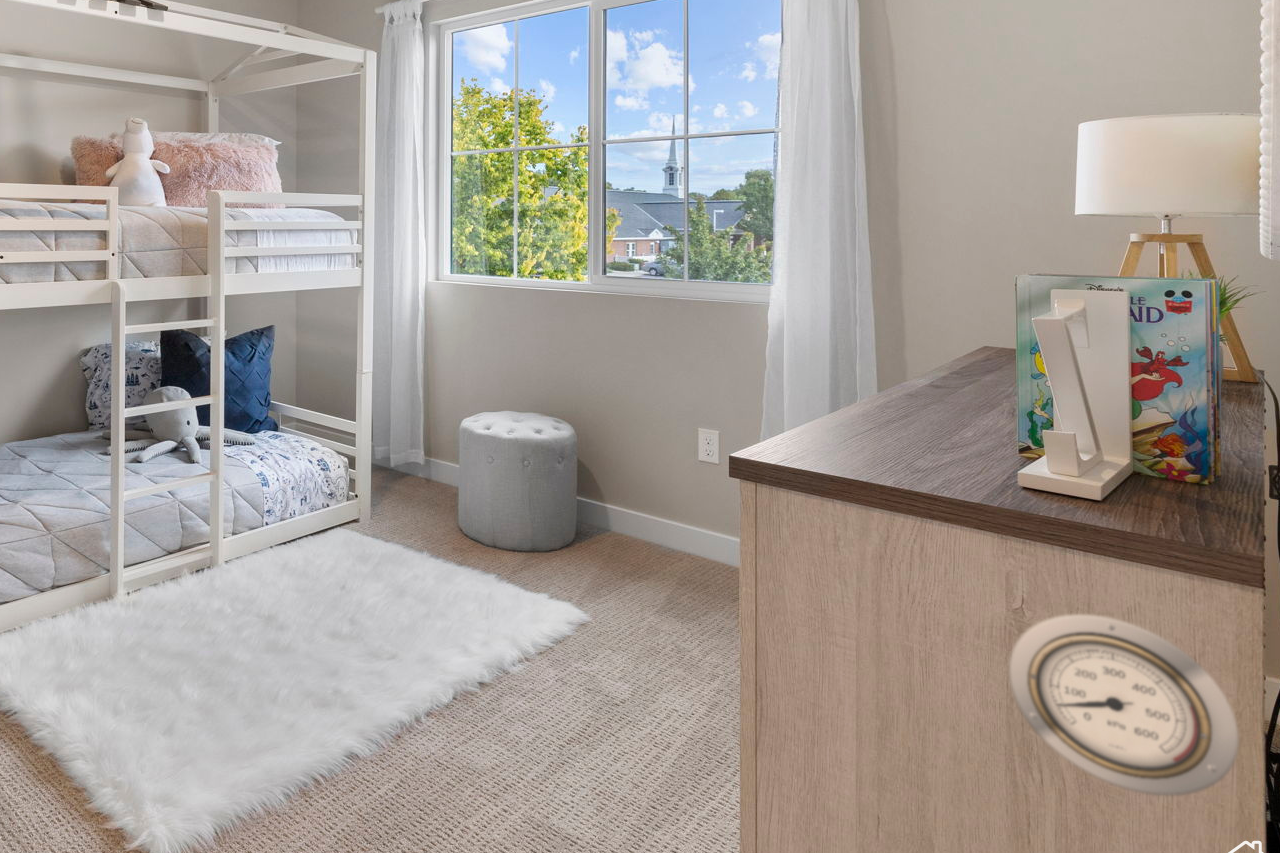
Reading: 50 kPa
